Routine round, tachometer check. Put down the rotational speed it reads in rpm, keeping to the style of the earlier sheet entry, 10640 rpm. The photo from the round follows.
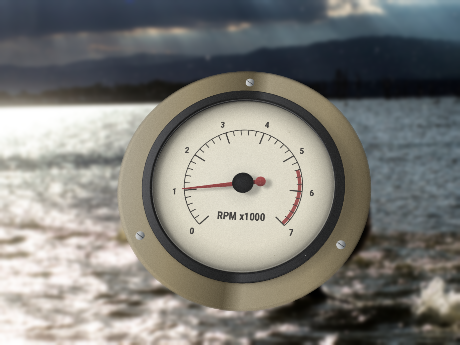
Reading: 1000 rpm
